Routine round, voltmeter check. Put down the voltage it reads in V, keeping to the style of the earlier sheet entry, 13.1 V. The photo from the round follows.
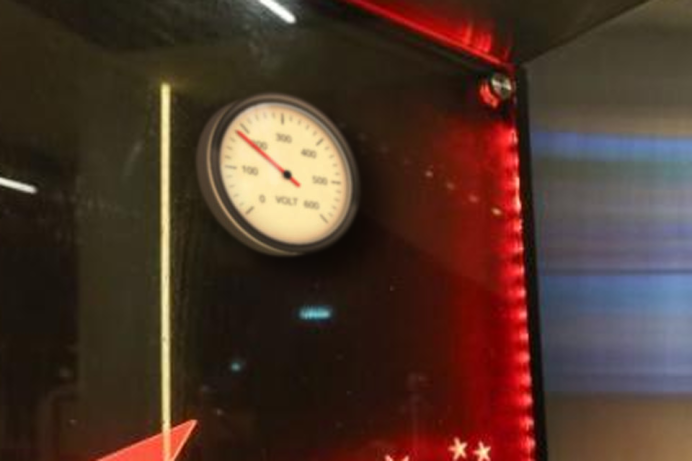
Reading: 180 V
